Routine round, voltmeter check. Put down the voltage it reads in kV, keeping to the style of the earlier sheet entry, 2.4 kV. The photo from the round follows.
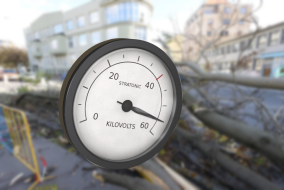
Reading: 55 kV
